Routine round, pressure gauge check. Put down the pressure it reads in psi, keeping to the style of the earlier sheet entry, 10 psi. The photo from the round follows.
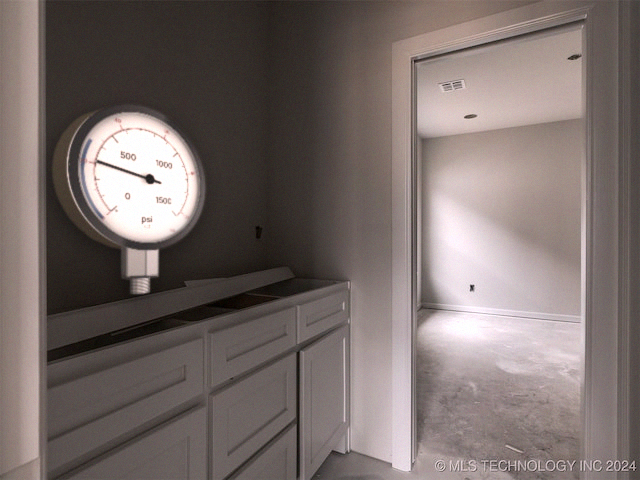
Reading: 300 psi
